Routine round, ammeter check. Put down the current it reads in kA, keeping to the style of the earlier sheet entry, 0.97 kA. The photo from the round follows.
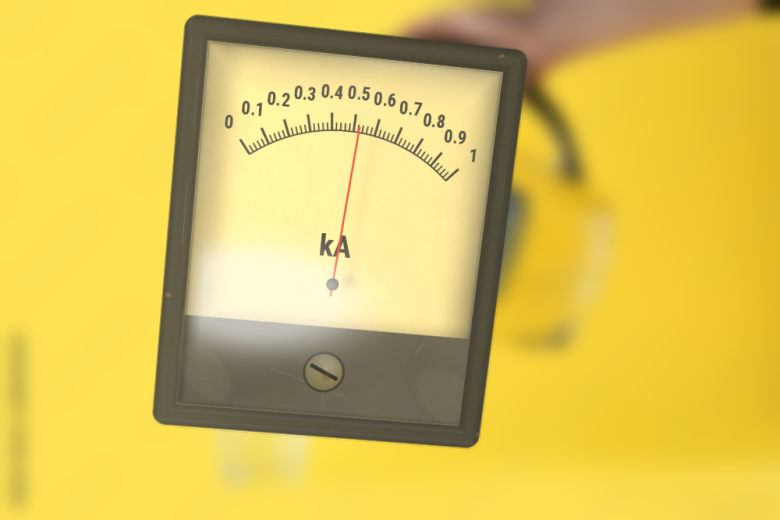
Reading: 0.52 kA
